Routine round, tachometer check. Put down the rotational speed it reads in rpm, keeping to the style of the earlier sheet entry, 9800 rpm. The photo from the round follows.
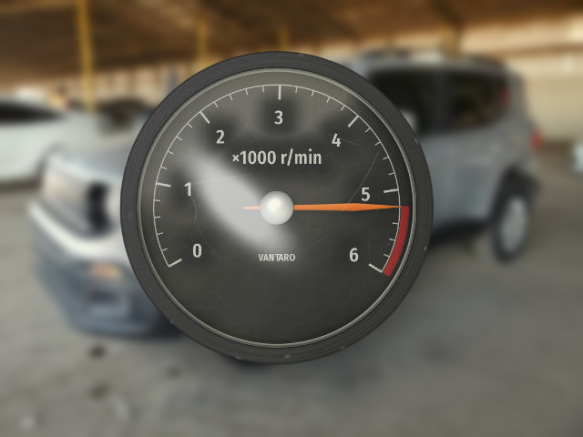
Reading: 5200 rpm
